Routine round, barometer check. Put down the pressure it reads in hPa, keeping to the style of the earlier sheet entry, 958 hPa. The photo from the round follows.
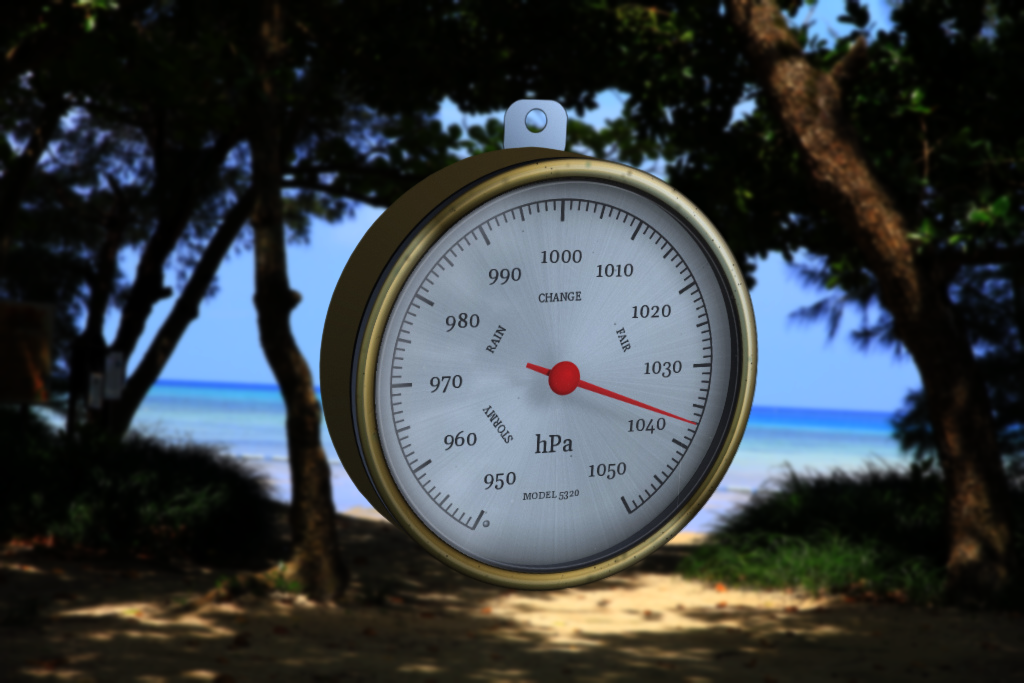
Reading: 1037 hPa
